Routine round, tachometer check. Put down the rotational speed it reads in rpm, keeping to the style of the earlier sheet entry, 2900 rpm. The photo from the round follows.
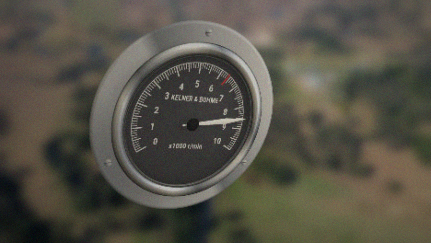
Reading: 8500 rpm
